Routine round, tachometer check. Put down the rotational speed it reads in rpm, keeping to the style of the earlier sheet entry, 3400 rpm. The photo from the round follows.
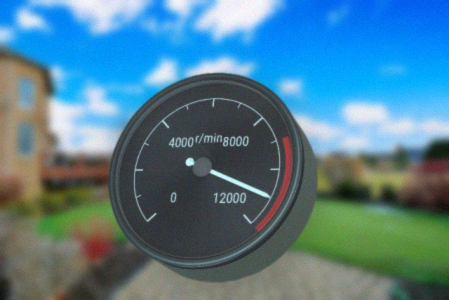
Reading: 11000 rpm
